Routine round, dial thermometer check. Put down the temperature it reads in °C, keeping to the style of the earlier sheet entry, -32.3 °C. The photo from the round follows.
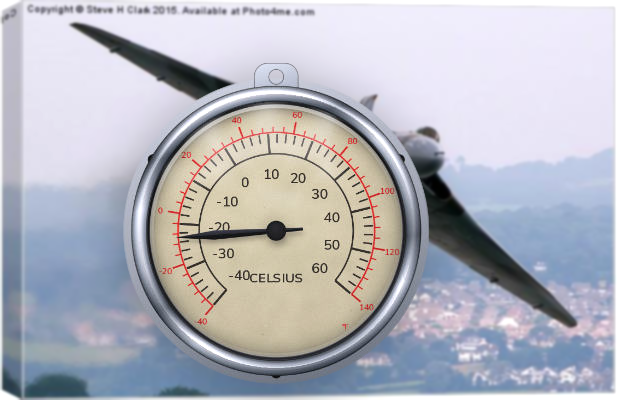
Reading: -23 °C
